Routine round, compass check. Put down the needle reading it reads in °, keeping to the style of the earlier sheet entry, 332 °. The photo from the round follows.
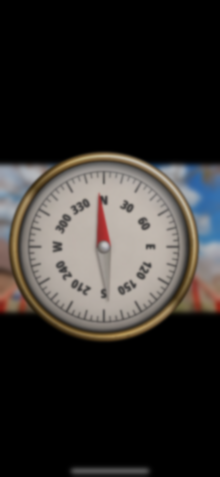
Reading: 355 °
